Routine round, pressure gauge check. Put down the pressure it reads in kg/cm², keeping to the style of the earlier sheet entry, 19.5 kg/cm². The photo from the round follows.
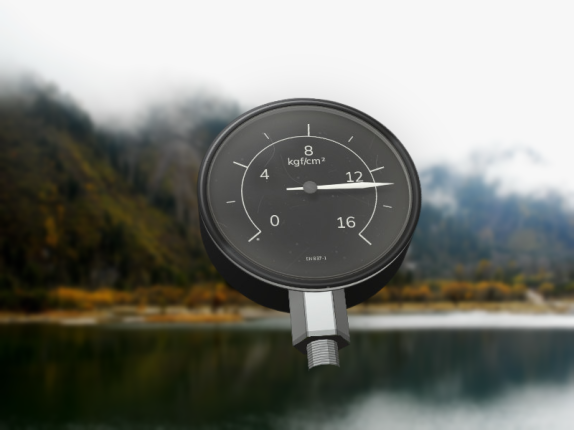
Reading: 13 kg/cm²
